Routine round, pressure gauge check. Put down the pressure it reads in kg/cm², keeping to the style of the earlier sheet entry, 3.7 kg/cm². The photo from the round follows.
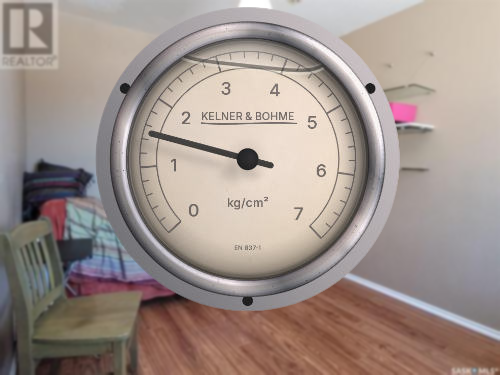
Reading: 1.5 kg/cm²
